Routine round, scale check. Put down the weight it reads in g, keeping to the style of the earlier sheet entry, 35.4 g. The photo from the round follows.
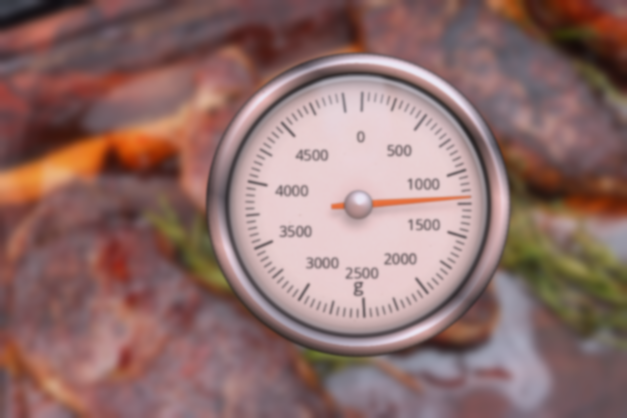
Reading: 1200 g
